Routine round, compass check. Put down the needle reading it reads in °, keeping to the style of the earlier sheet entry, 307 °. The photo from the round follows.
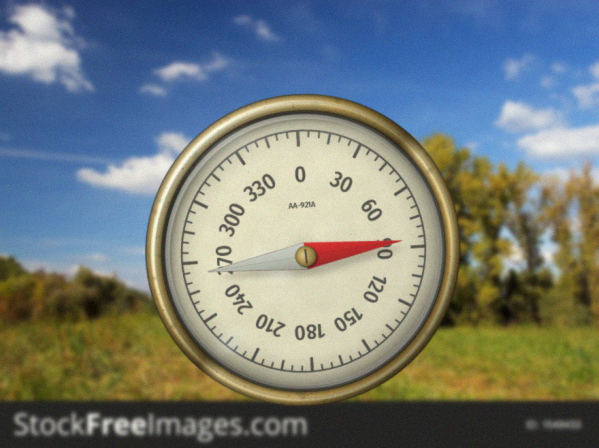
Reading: 85 °
